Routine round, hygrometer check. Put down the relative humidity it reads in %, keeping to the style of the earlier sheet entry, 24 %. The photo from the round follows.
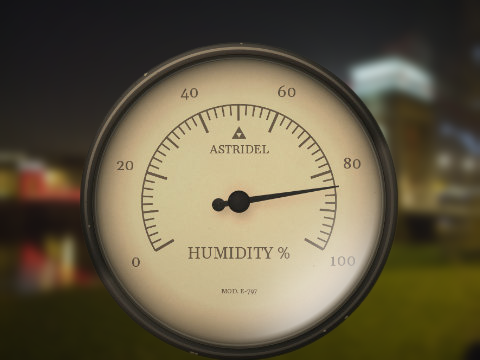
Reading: 84 %
